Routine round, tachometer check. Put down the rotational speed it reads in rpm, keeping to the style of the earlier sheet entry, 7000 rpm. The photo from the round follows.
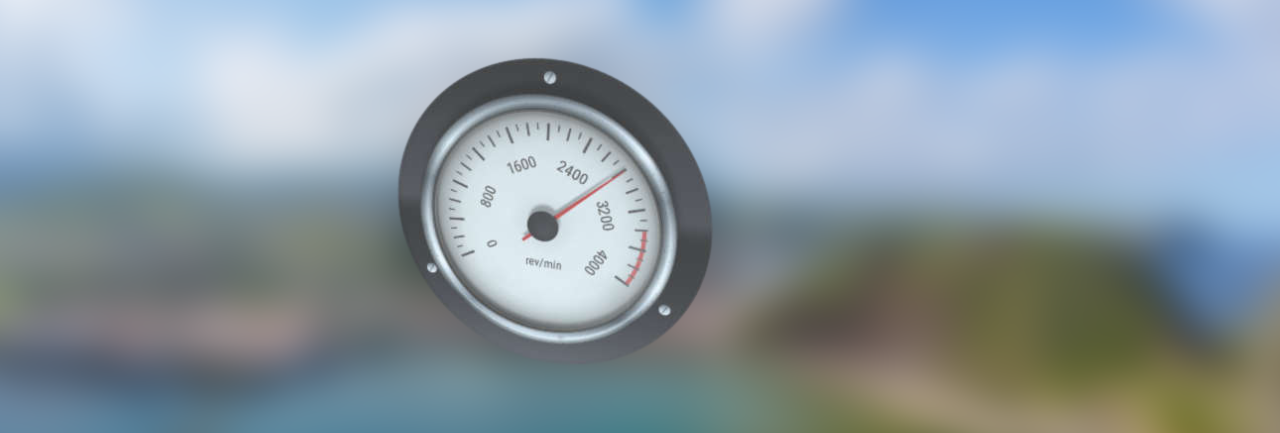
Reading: 2800 rpm
